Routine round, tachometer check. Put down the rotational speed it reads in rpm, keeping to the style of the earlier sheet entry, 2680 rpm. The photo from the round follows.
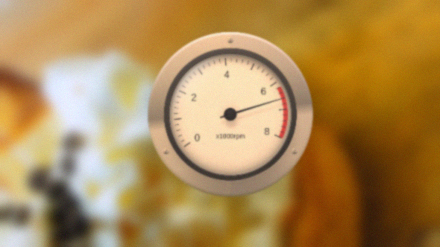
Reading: 6600 rpm
